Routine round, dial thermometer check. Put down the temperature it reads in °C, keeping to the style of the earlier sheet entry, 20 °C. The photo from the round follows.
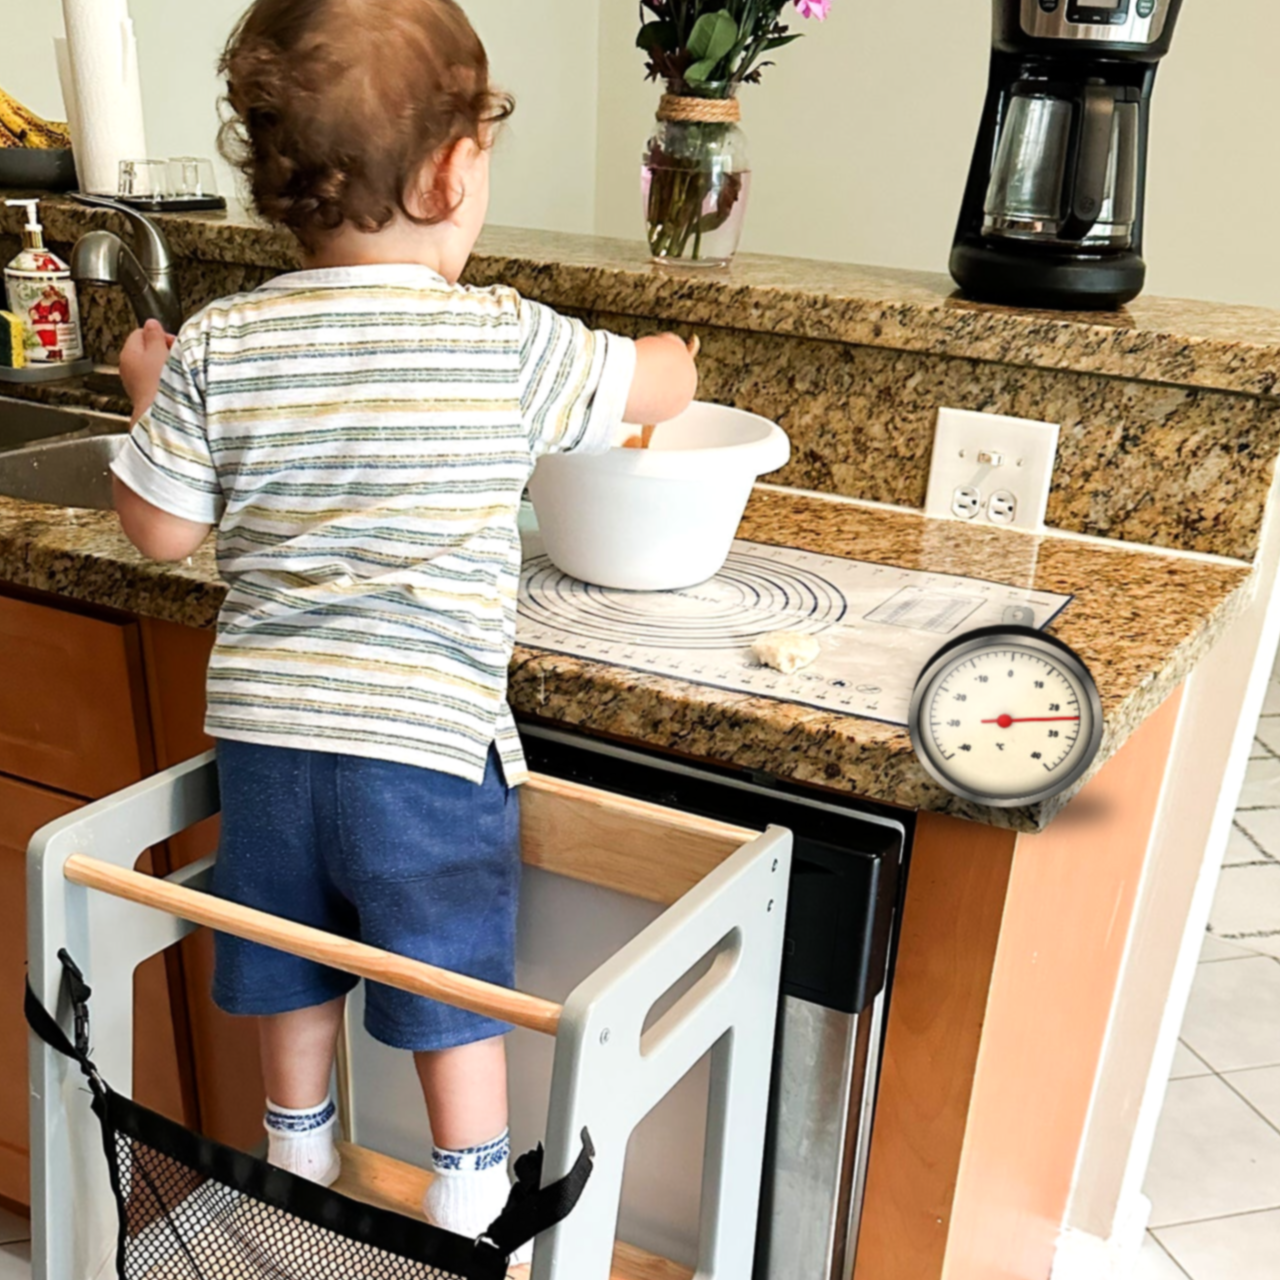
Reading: 24 °C
